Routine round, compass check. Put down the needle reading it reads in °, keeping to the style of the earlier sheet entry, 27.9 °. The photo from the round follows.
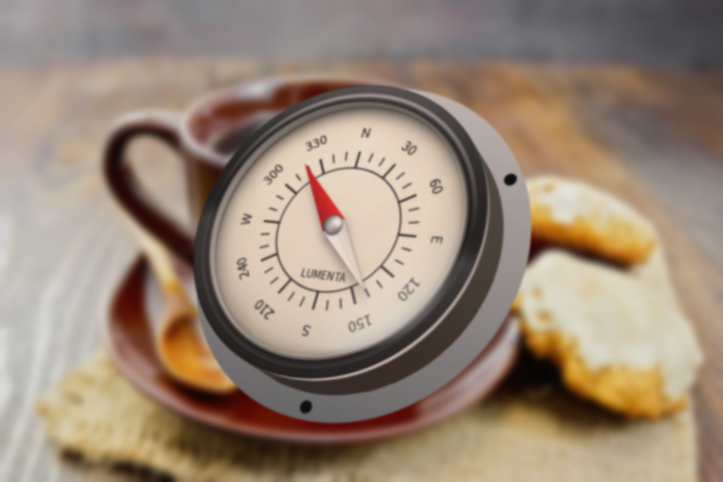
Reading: 320 °
